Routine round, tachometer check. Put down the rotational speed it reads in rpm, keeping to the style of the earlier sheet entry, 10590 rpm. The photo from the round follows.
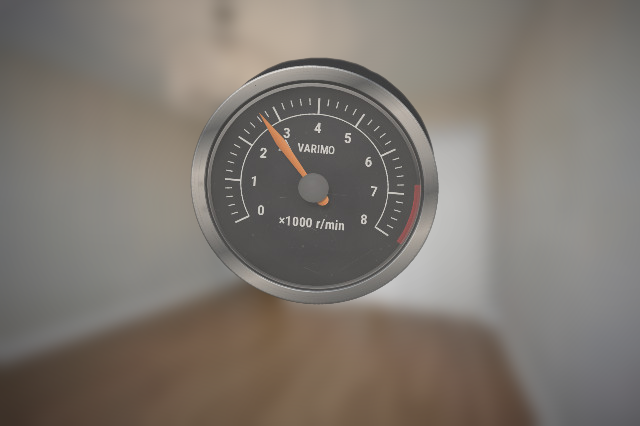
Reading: 2700 rpm
